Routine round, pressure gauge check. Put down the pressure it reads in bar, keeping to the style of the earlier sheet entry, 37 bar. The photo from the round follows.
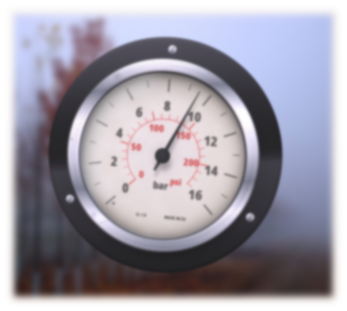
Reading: 9.5 bar
